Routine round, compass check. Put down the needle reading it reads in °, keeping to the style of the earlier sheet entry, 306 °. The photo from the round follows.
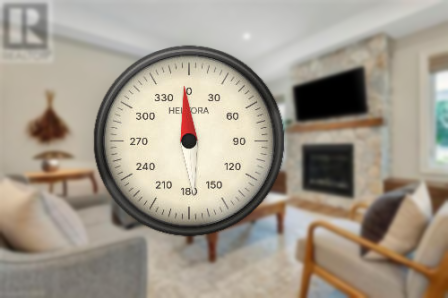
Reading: 355 °
